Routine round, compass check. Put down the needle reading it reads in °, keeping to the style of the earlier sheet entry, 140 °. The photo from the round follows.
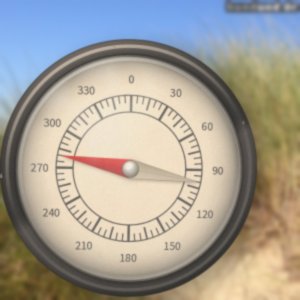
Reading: 280 °
